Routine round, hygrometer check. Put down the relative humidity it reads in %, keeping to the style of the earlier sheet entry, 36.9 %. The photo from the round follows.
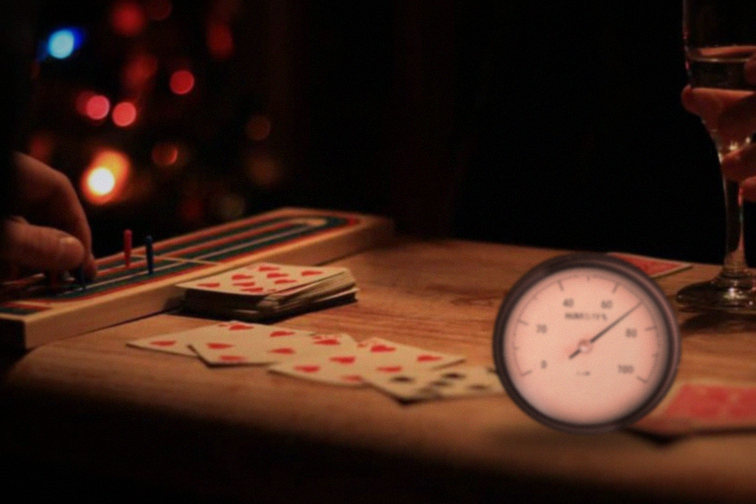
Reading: 70 %
